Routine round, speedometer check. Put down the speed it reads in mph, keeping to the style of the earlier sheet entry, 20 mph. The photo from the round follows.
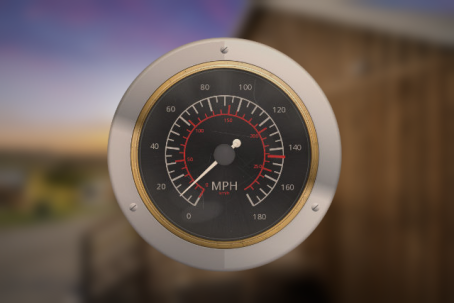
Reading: 10 mph
